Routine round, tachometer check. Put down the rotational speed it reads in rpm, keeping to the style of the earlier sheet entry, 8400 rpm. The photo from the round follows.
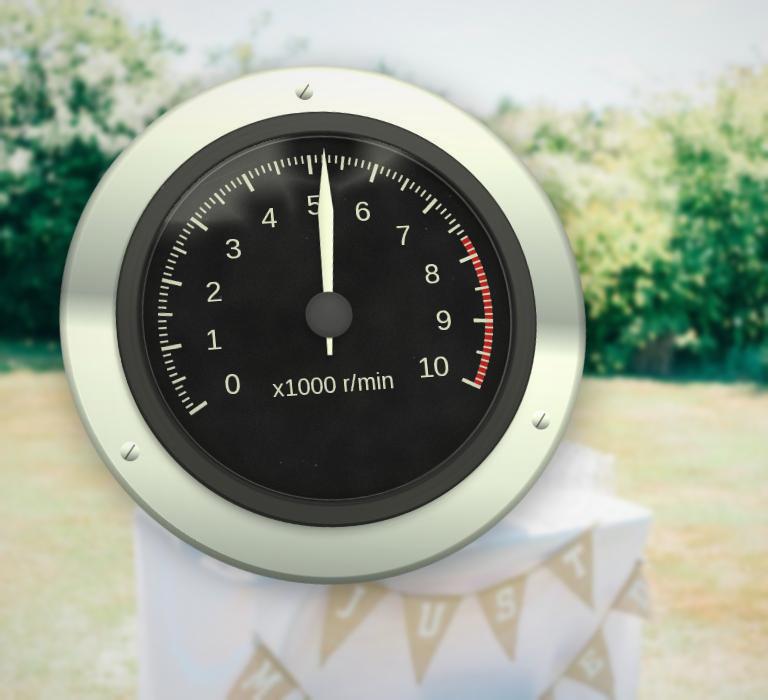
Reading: 5200 rpm
